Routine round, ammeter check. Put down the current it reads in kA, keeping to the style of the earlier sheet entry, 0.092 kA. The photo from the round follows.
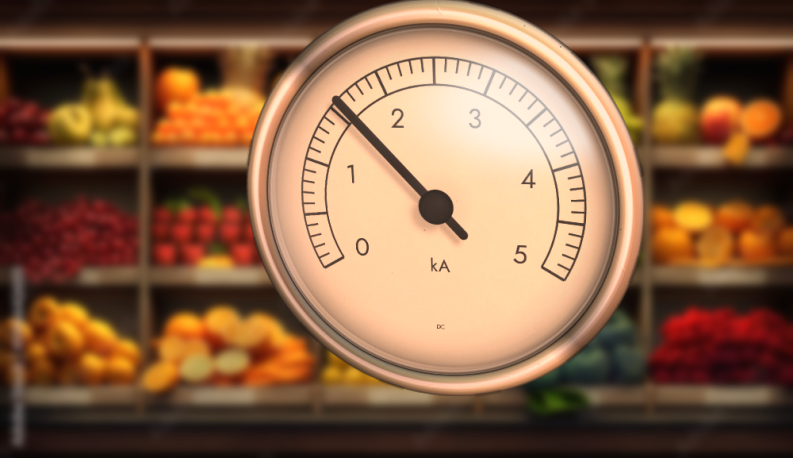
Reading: 1.6 kA
